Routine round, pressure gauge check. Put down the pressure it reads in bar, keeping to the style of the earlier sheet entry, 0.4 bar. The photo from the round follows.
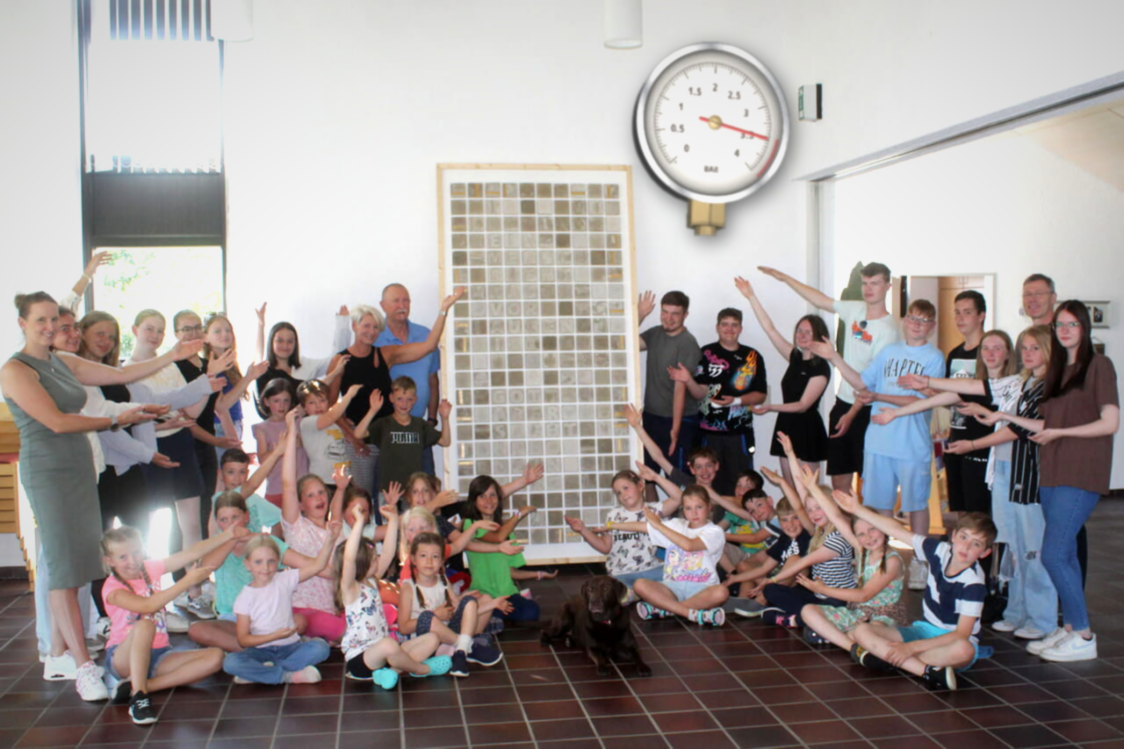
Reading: 3.5 bar
